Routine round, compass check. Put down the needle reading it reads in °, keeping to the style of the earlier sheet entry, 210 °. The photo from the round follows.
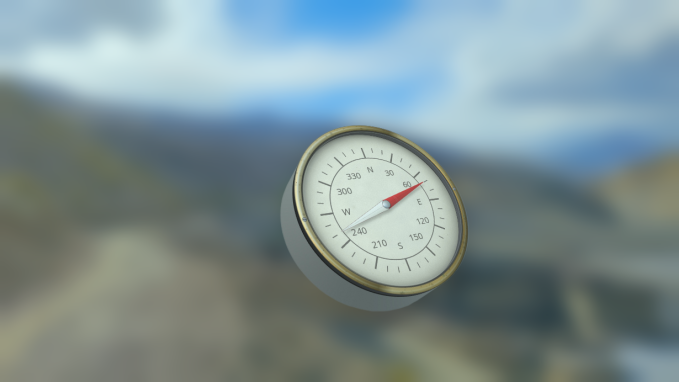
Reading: 70 °
